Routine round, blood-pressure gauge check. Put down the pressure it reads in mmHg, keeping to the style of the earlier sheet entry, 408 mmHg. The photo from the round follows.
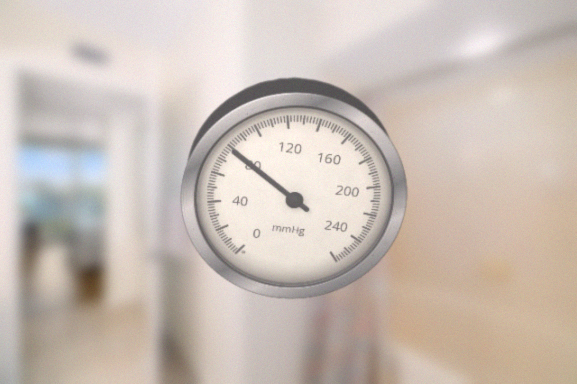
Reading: 80 mmHg
